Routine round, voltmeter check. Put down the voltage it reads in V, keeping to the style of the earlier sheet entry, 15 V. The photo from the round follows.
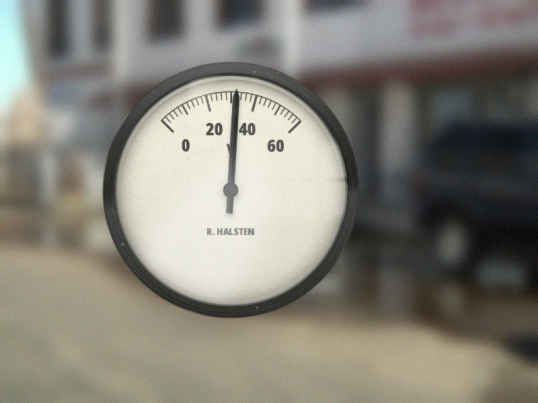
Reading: 32 V
